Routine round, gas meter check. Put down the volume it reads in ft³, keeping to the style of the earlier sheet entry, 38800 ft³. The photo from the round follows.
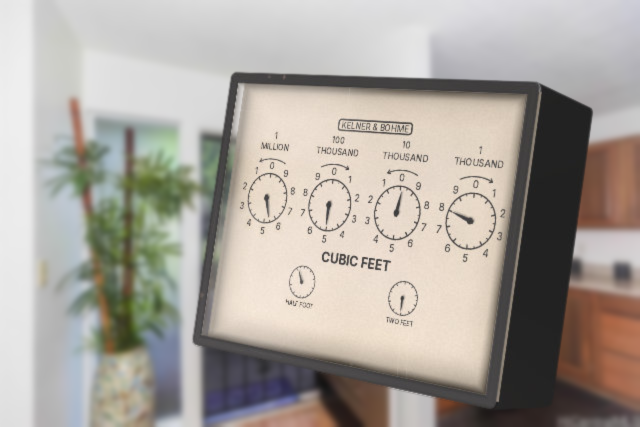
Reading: 549800 ft³
